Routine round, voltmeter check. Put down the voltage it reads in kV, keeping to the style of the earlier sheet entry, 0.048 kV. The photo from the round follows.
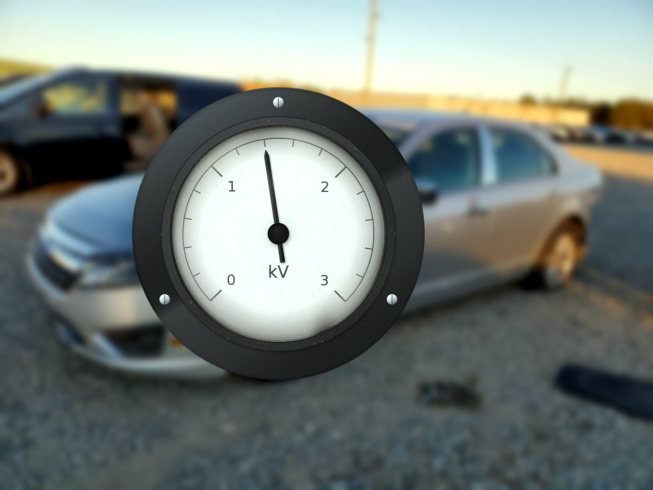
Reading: 1.4 kV
